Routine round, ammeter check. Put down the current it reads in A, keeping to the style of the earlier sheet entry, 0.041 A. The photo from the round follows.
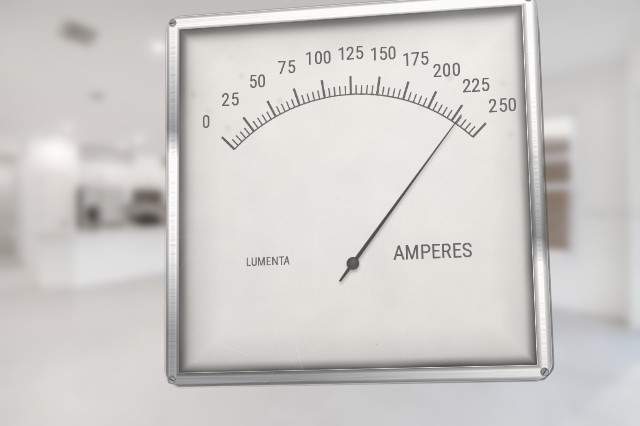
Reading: 230 A
